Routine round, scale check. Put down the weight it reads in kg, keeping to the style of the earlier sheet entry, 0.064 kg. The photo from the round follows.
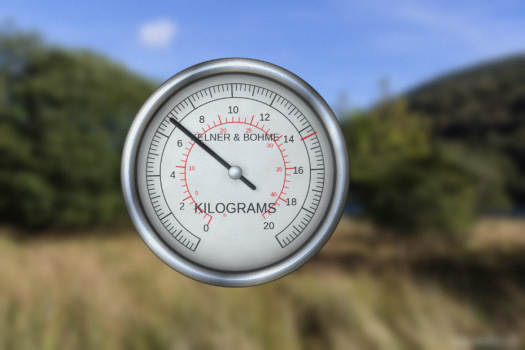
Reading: 6.8 kg
